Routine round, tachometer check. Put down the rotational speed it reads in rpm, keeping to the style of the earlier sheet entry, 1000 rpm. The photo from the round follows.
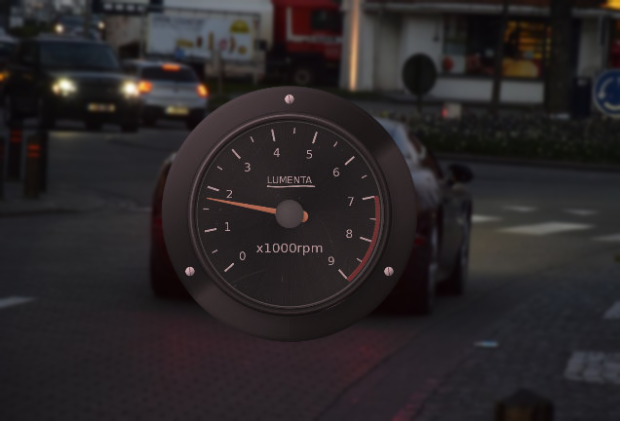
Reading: 1750 rpm
